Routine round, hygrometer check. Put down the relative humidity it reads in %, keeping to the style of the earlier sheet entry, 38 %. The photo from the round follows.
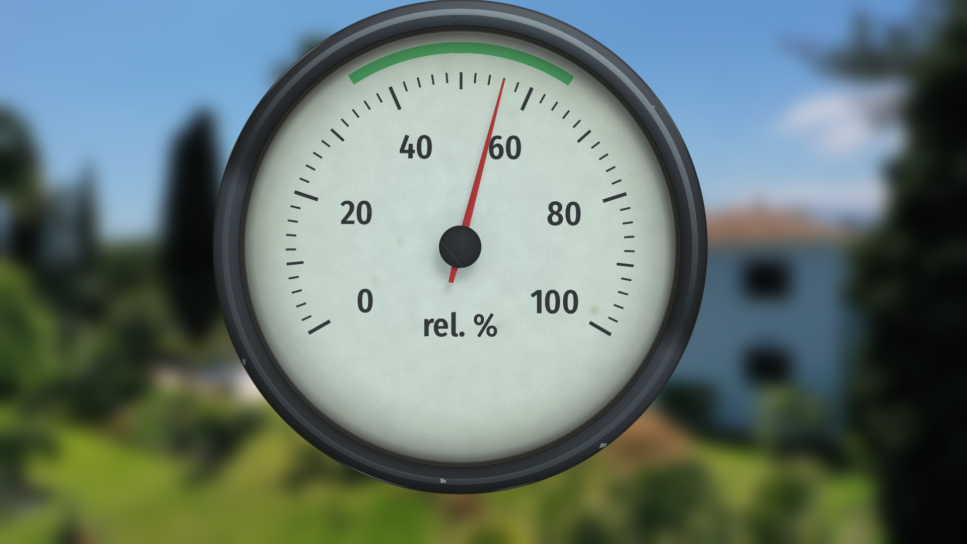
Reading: 56 %
